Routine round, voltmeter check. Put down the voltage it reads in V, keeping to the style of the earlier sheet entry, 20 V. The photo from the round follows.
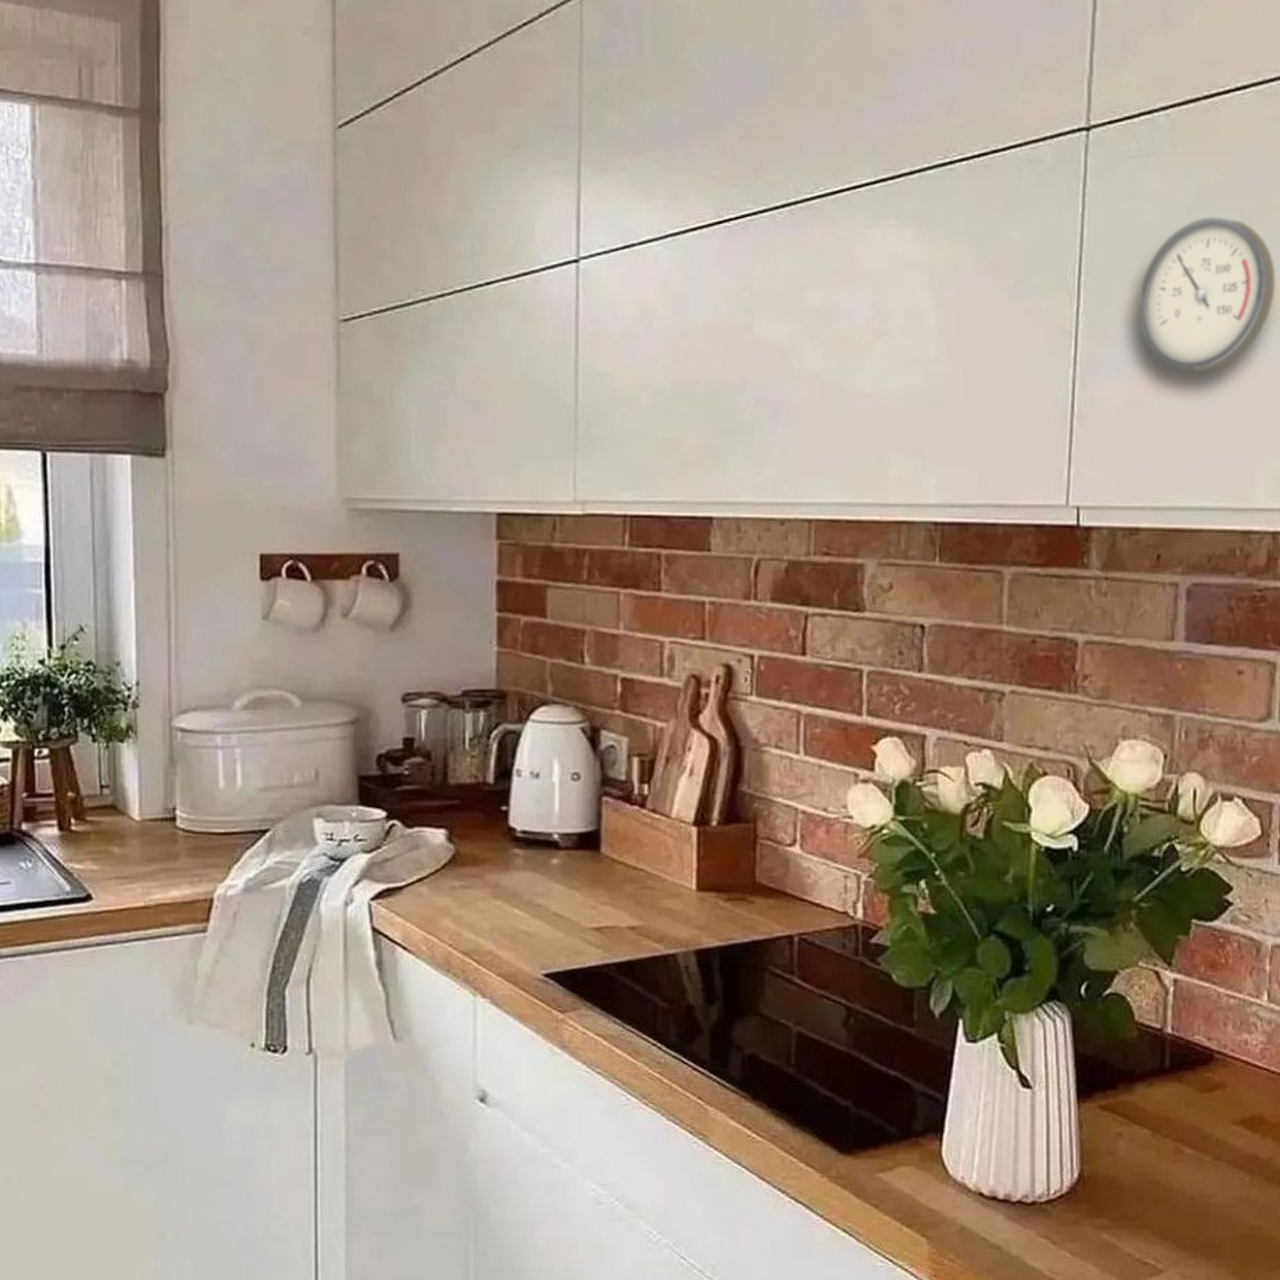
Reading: 50 V
